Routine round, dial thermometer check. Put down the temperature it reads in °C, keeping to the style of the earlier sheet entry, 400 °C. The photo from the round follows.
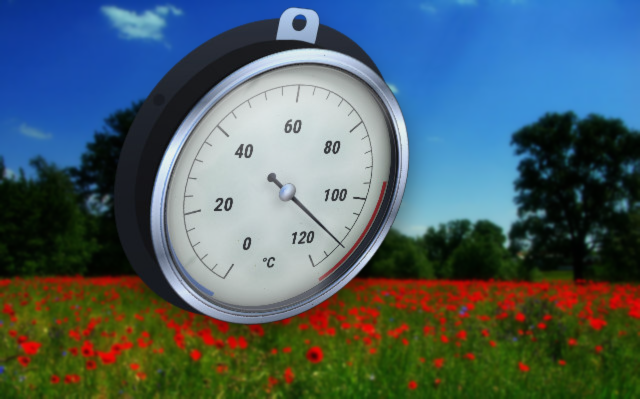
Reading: 112 °C
